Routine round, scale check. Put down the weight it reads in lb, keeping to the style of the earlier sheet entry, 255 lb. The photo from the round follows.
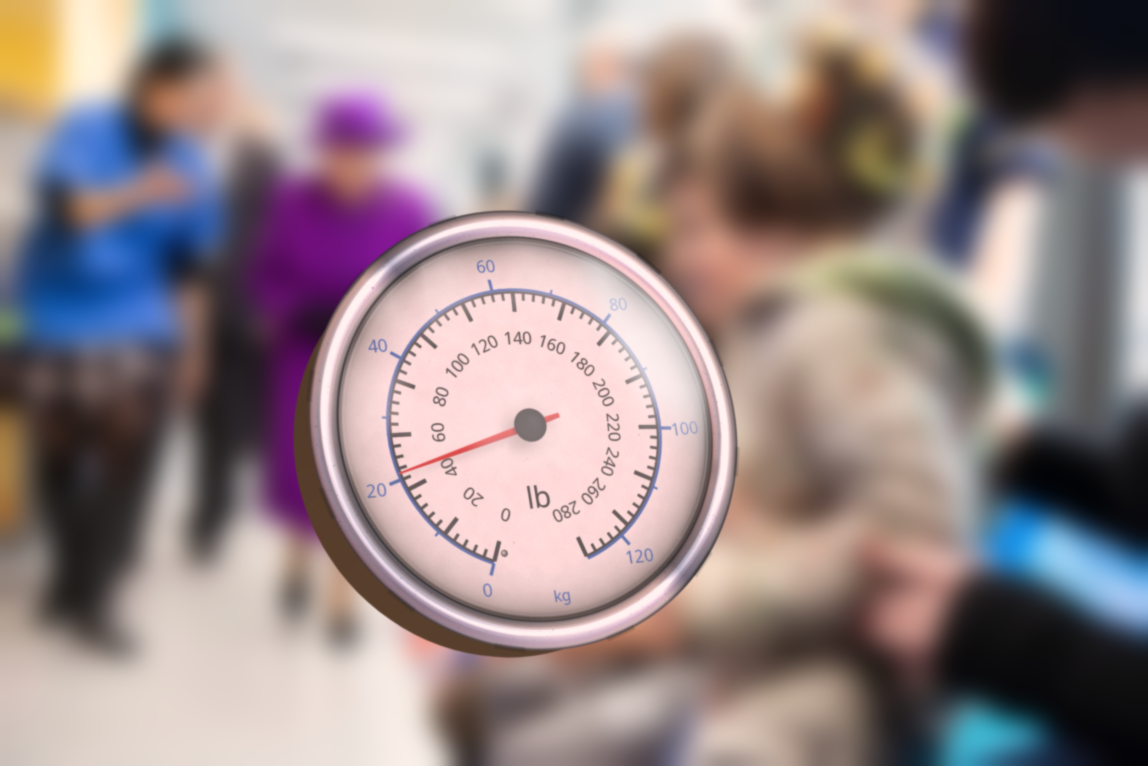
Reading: 46 lb
